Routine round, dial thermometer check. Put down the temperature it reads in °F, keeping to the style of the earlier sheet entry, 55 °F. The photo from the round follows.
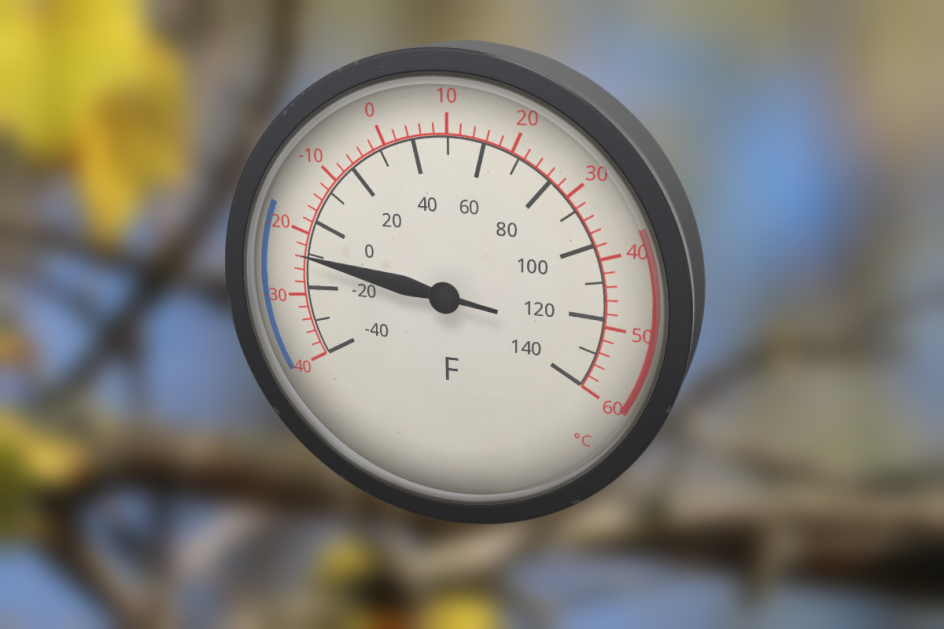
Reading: -10 °F
